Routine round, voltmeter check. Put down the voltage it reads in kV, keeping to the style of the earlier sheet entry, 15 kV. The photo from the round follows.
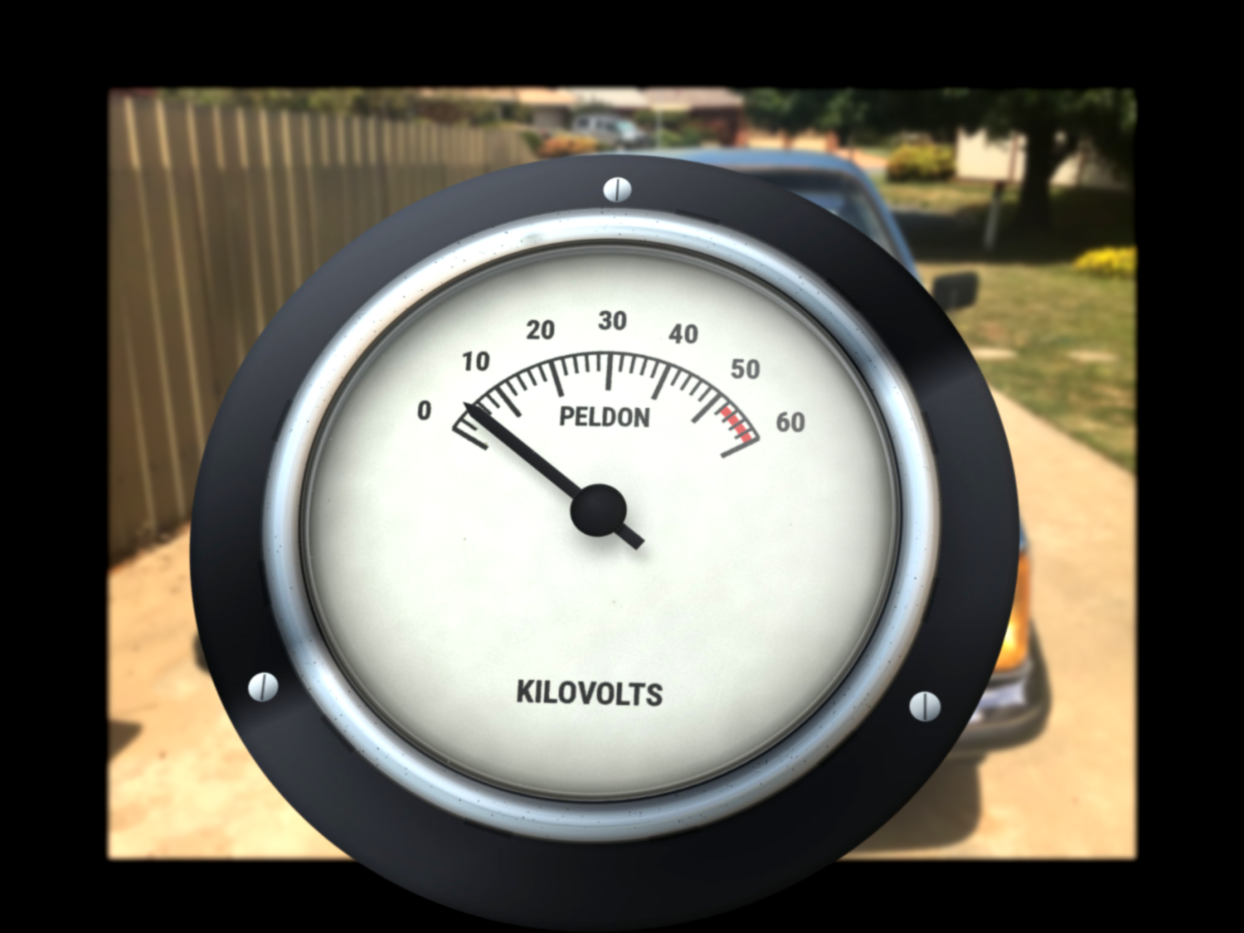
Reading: 4 kV
